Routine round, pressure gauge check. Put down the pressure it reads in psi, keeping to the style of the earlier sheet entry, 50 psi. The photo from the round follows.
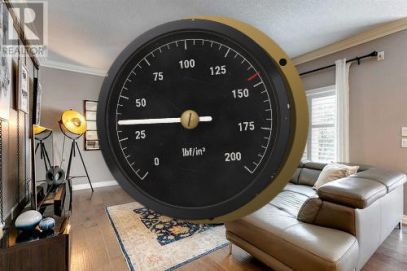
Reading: 35 psi
